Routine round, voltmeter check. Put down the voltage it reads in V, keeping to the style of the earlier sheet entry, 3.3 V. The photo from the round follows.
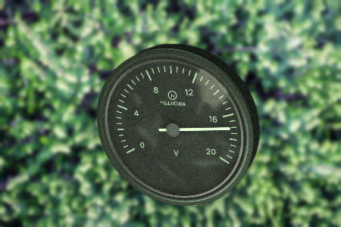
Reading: 17 V
